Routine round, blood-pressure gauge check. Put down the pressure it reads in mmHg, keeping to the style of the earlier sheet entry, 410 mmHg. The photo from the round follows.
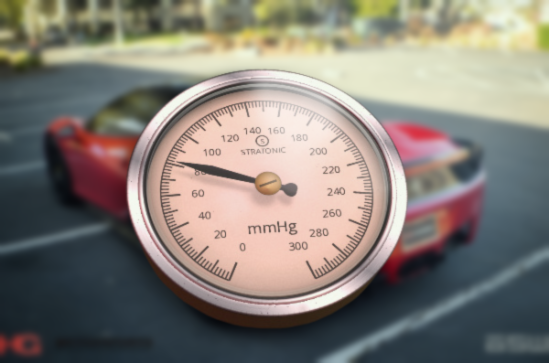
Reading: 80 mmHg
